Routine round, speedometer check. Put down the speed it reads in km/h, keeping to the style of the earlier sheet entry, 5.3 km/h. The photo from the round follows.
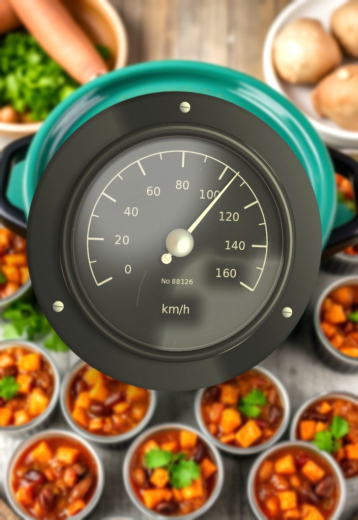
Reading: 105 km/h
